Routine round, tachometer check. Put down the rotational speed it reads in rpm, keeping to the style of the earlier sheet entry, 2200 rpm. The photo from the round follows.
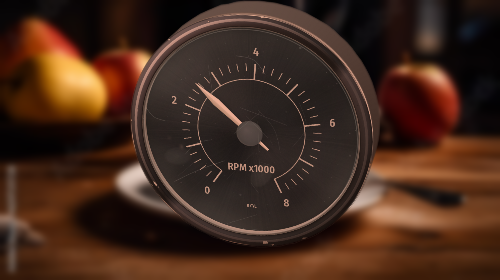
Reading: 2600 rpm
